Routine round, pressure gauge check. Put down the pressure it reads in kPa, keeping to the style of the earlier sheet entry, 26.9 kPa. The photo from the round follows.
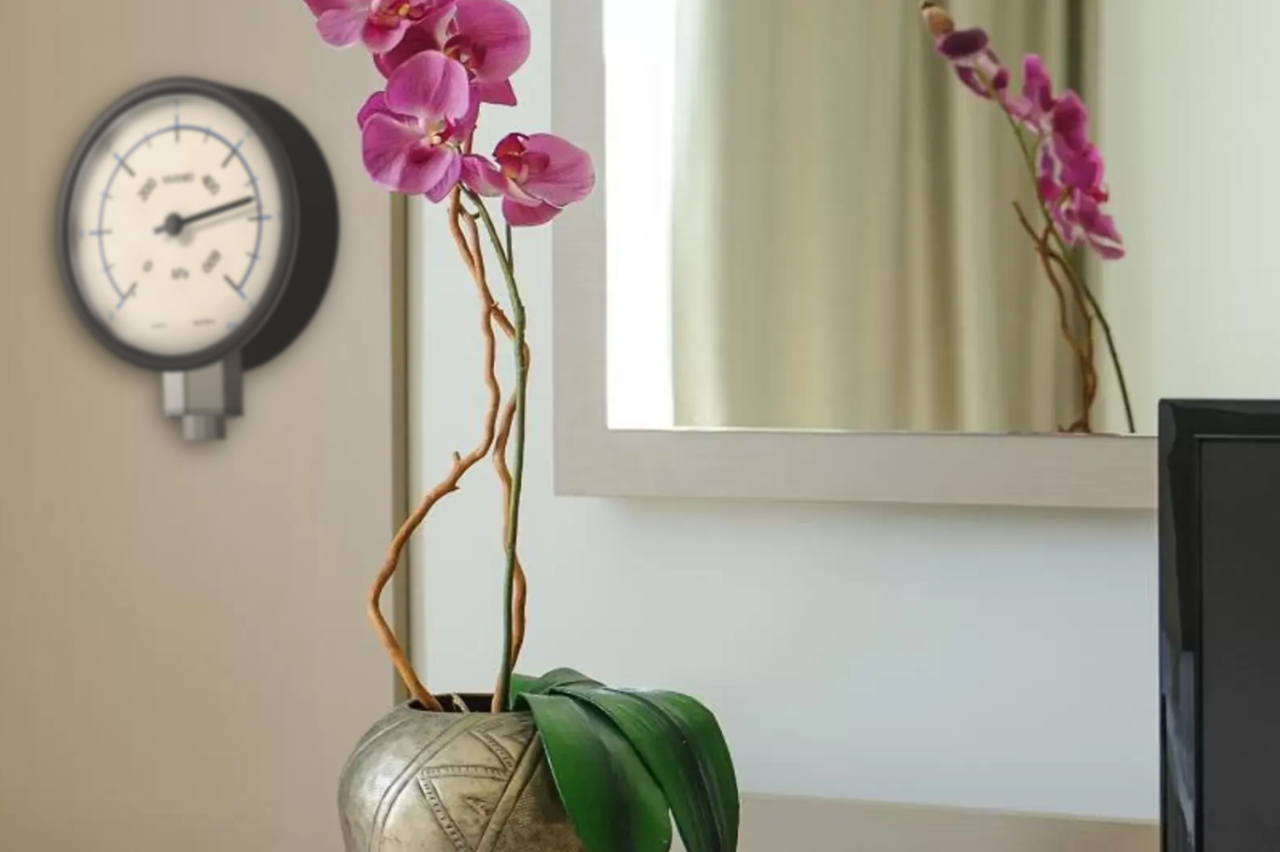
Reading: 475 kPa
